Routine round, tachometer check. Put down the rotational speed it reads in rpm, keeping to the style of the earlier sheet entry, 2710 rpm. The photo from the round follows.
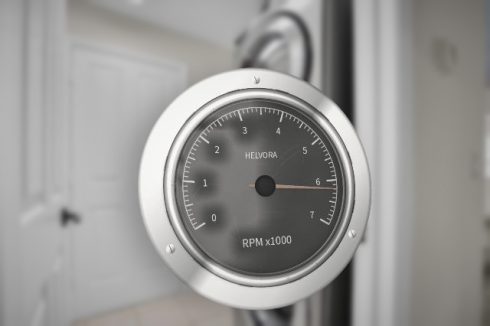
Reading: 6200 rpm
